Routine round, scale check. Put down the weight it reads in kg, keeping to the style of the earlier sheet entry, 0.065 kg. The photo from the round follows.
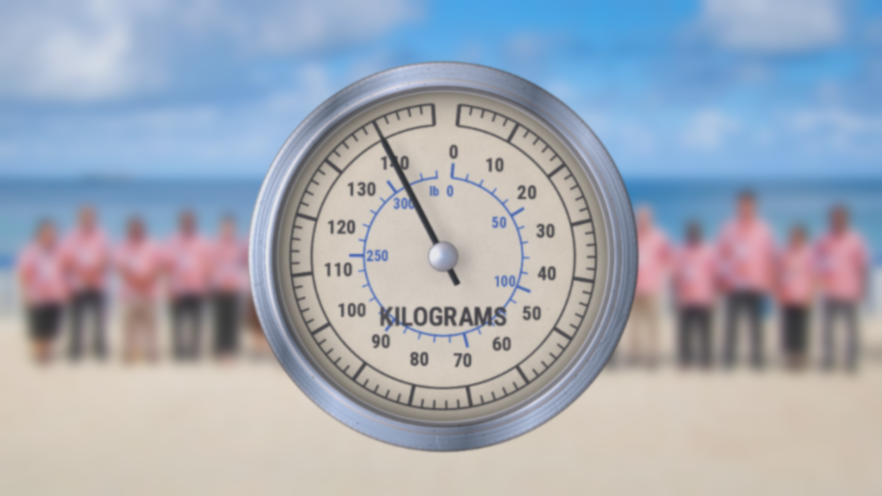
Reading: 140 kg
